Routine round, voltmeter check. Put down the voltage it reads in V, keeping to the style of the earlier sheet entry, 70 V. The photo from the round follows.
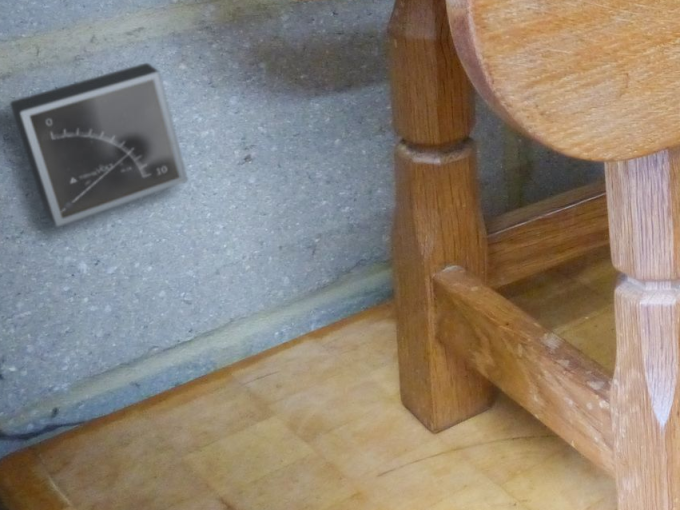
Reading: 7 V
